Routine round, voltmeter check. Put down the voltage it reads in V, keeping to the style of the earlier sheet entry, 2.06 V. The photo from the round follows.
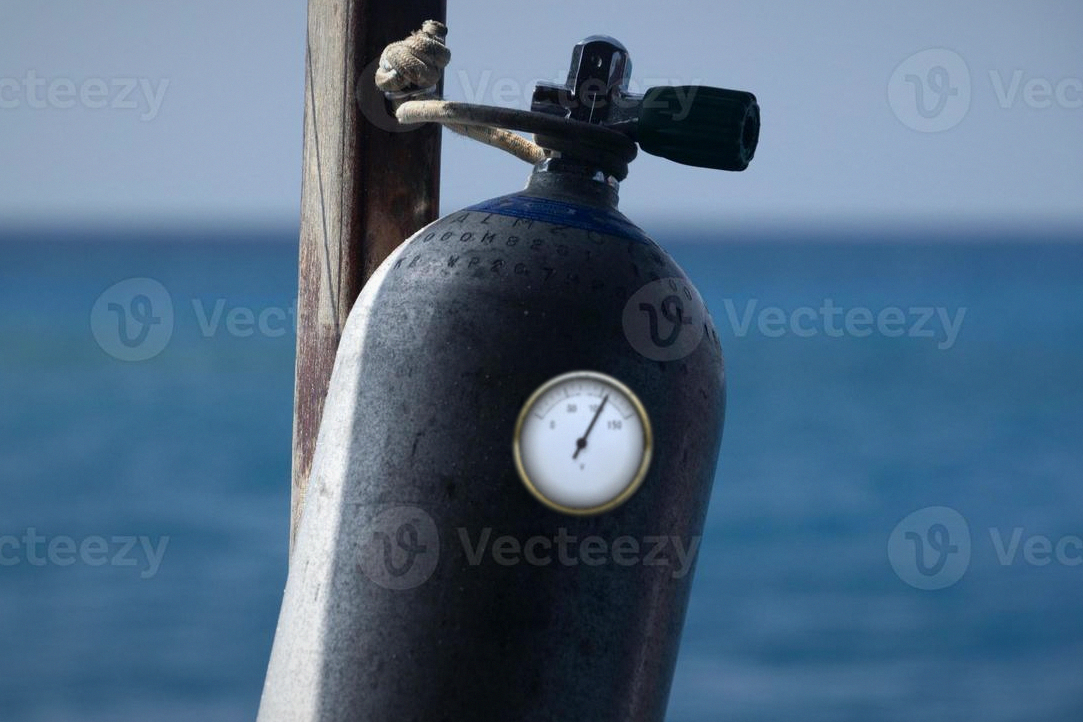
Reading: 110 V
